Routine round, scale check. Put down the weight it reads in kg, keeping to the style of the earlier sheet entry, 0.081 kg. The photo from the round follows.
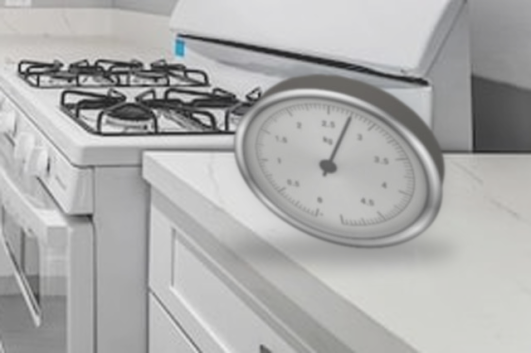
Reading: 2.75 kg
